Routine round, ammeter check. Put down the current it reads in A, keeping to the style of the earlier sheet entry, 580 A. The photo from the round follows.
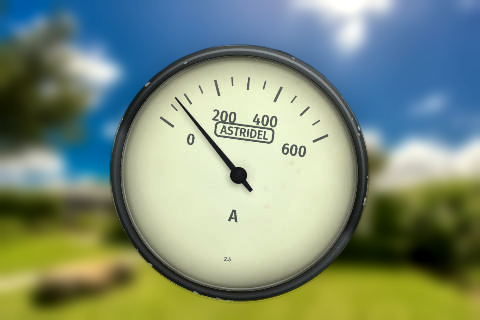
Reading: 75 A
